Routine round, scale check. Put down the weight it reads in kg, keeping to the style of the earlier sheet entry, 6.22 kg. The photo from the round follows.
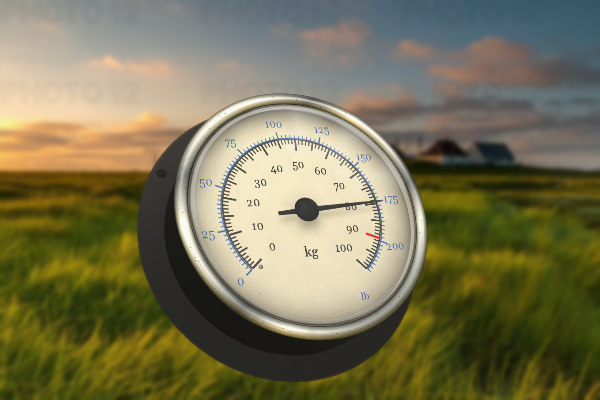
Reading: 80 kg
